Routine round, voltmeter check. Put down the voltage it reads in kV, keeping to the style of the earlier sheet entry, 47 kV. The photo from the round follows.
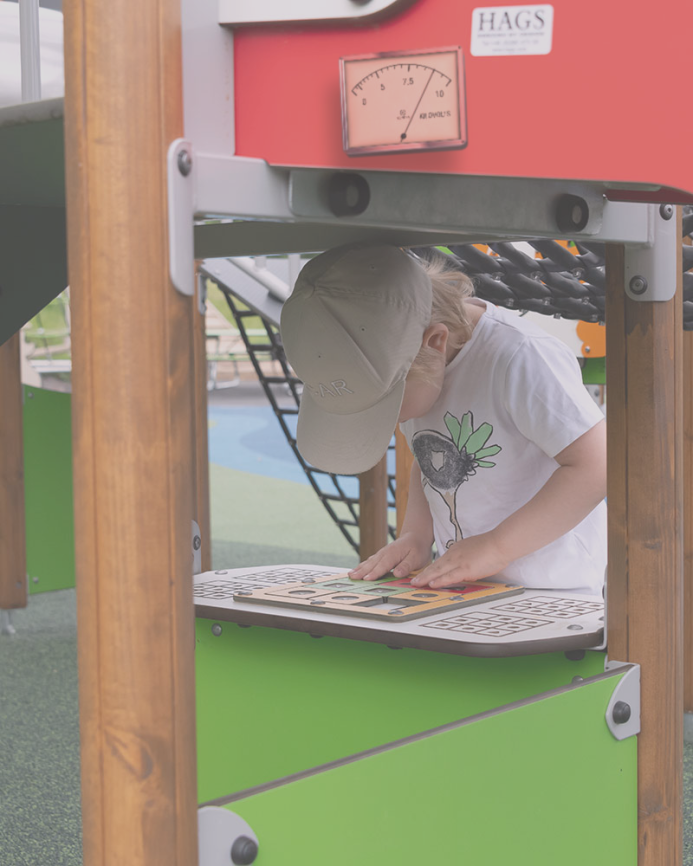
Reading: 9 kV
